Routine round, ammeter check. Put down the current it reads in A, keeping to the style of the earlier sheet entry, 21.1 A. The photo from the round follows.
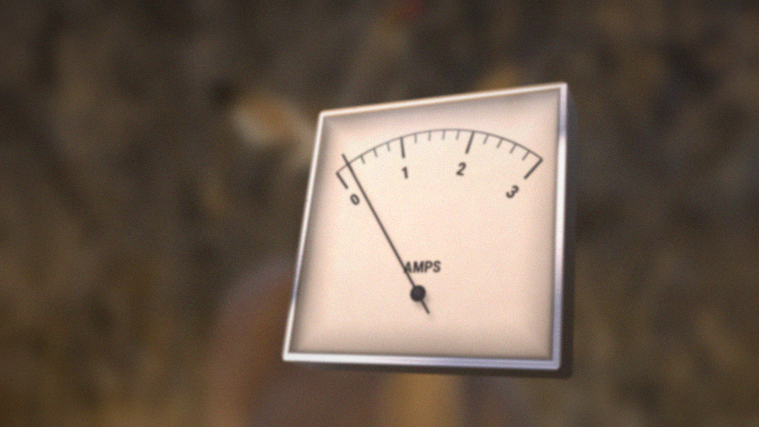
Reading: 0.2 A
